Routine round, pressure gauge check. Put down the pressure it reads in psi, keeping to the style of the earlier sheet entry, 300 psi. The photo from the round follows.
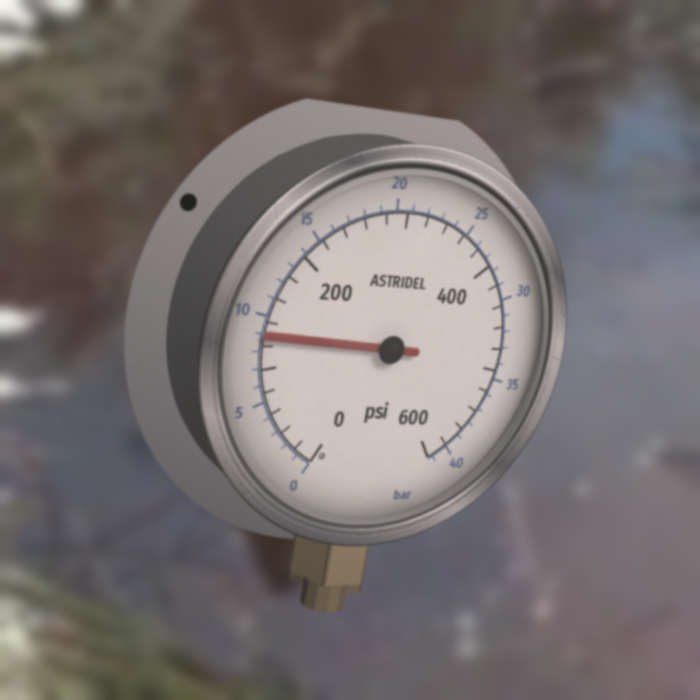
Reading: 130 psi
